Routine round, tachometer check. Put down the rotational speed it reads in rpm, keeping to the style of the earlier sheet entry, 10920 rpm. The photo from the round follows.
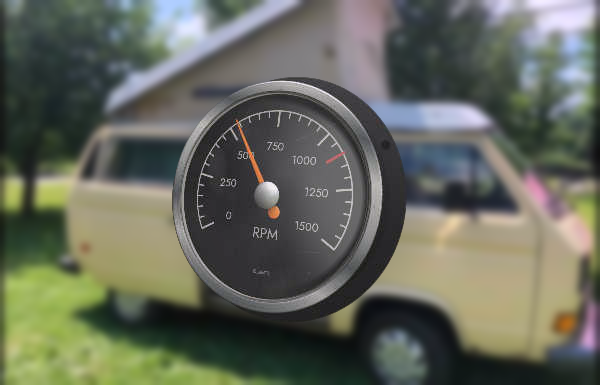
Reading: 550 rpm
